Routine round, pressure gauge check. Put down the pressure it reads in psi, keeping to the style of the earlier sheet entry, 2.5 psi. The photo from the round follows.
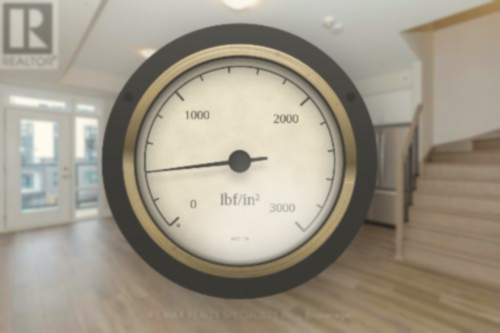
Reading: 400 psi
